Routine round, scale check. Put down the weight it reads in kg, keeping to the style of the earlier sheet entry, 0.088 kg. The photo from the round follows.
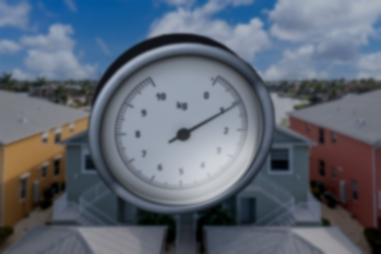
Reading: 1 kg
